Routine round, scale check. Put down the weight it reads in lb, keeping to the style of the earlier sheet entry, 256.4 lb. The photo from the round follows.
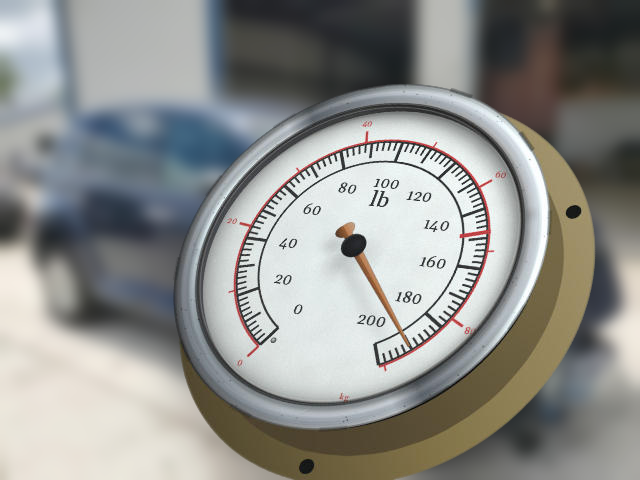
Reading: 190 lb
